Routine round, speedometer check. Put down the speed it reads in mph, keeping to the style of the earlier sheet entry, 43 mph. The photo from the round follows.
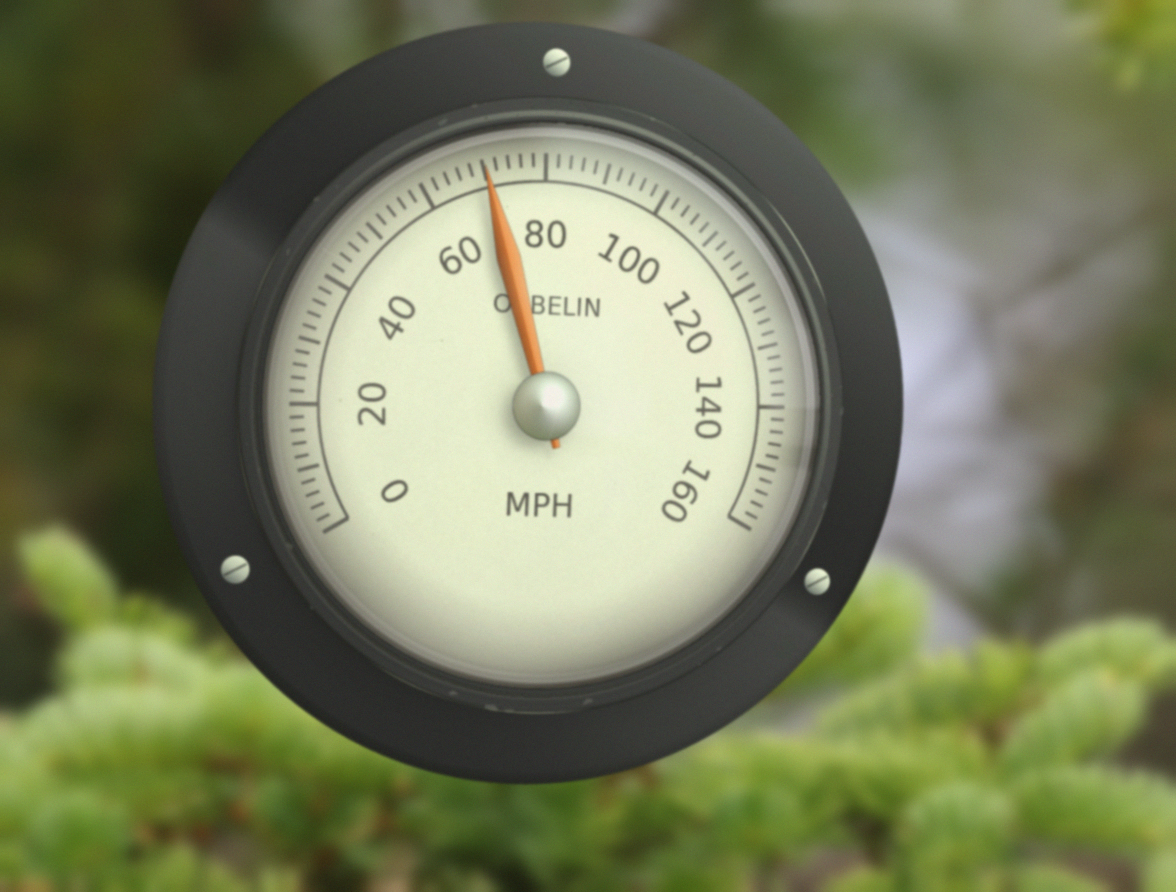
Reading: 70 mph
